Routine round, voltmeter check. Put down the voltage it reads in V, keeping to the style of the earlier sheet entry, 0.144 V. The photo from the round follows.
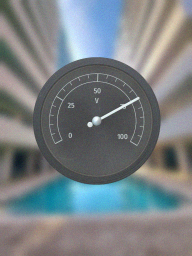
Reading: 75 V
